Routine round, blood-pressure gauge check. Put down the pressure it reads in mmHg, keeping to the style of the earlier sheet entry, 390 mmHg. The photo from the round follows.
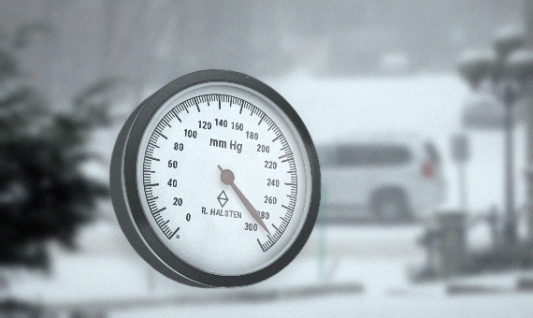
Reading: 290 mmHg
